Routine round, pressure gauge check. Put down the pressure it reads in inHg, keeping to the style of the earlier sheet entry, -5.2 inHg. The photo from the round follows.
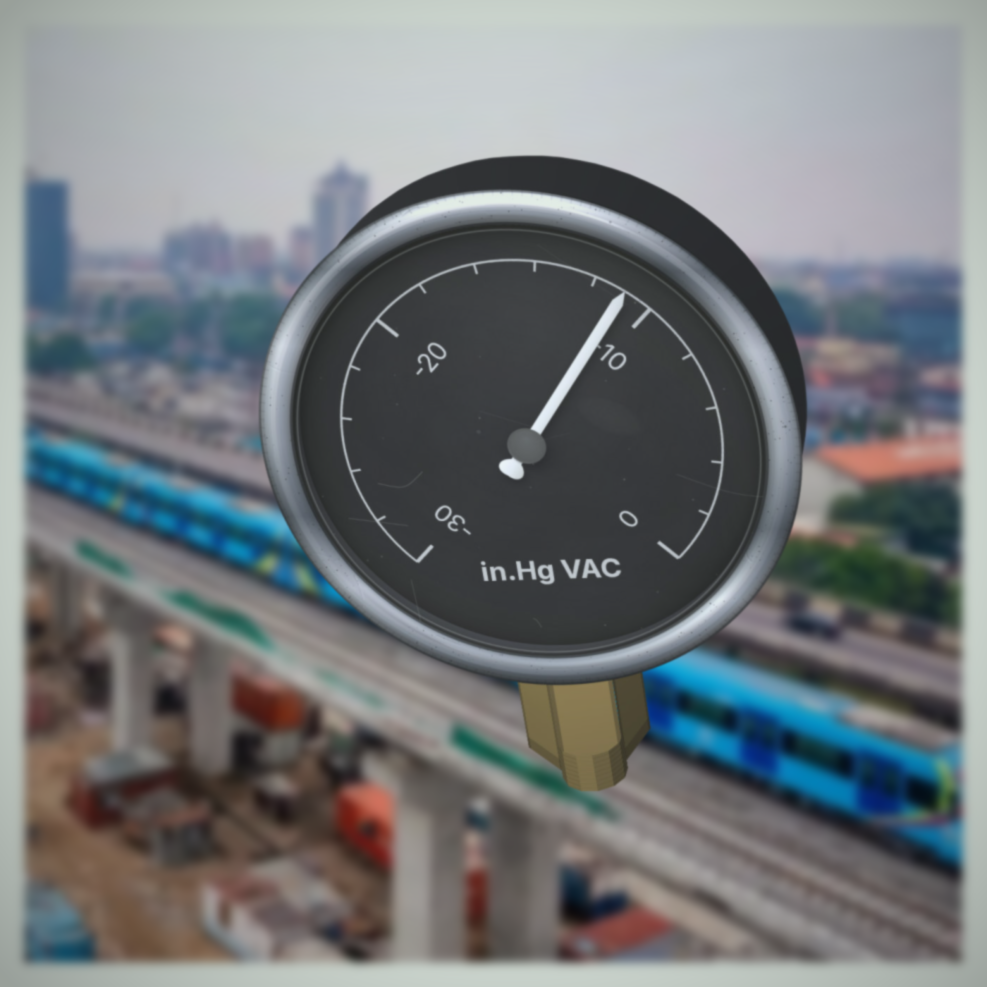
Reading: -11 inHg
